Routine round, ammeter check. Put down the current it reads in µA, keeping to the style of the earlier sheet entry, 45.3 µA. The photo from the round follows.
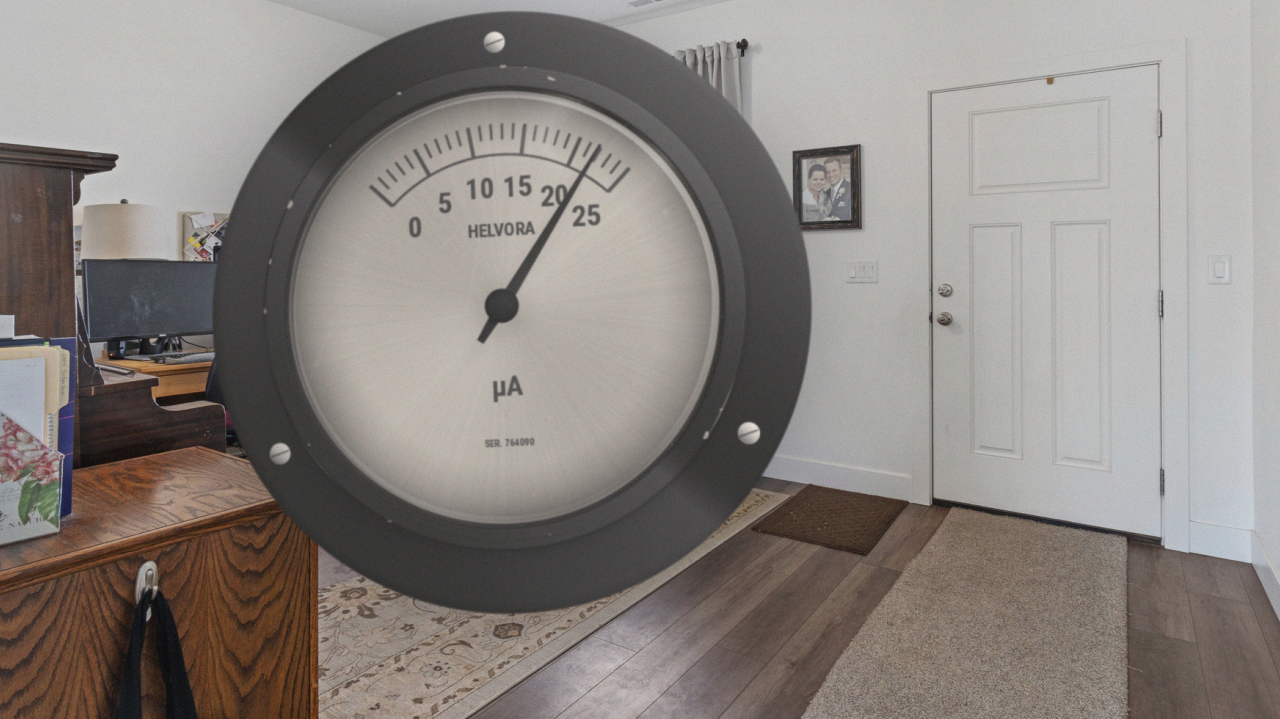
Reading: 22 µA
